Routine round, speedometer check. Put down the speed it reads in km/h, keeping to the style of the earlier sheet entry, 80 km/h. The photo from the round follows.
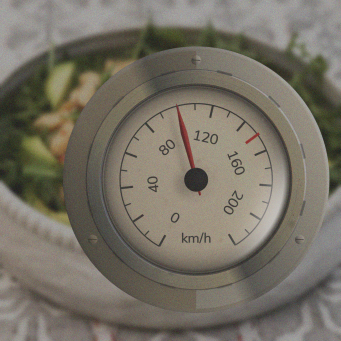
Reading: 100 km/h
